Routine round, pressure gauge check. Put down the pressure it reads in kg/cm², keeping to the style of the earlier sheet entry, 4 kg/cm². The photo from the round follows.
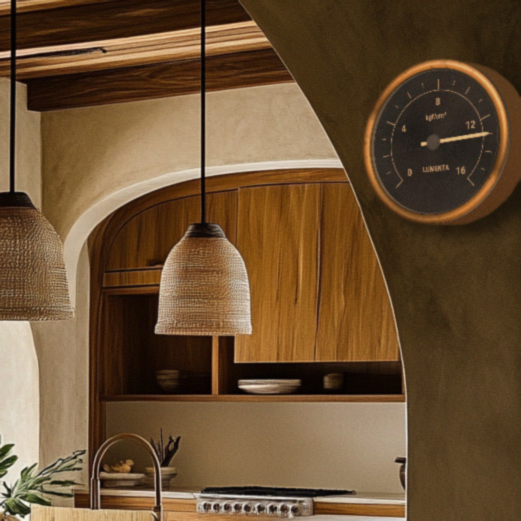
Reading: 13 kg/cm²
